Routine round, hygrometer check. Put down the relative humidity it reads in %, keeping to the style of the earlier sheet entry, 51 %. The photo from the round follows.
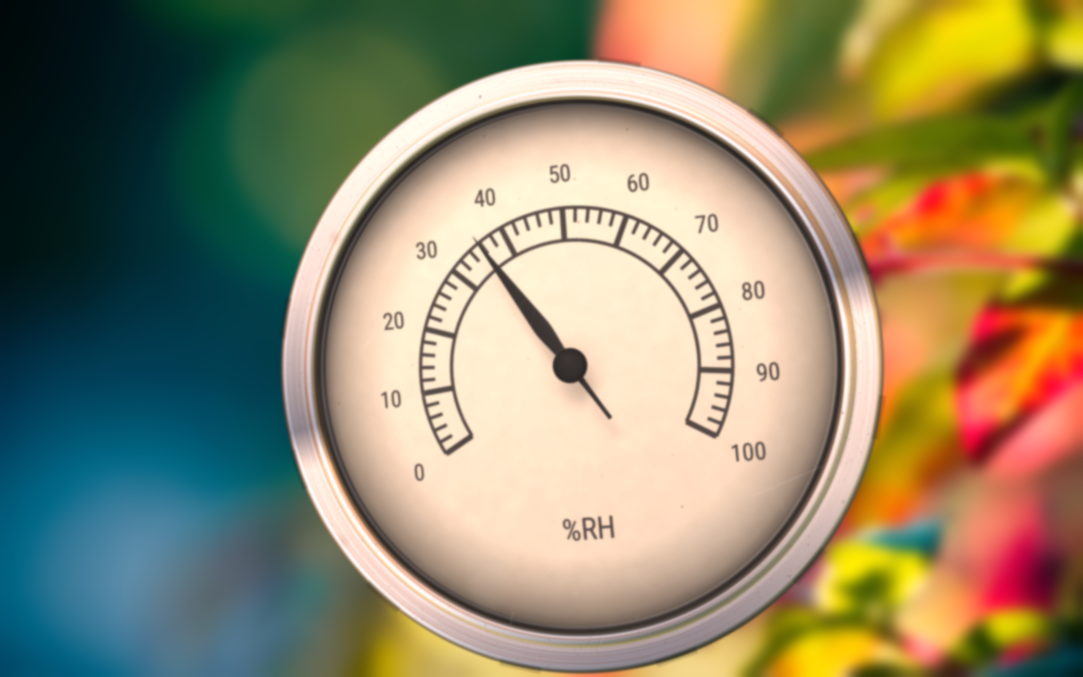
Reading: 36 %
